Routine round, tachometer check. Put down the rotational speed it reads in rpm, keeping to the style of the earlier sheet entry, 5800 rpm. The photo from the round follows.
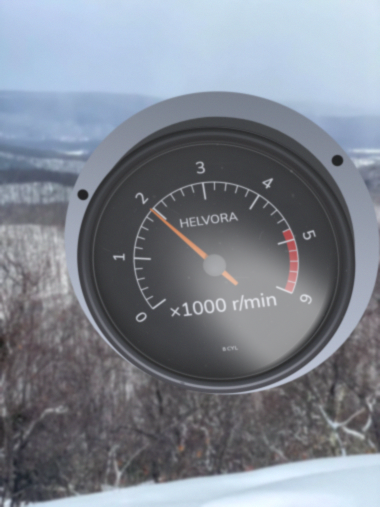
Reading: 2000 rpm
